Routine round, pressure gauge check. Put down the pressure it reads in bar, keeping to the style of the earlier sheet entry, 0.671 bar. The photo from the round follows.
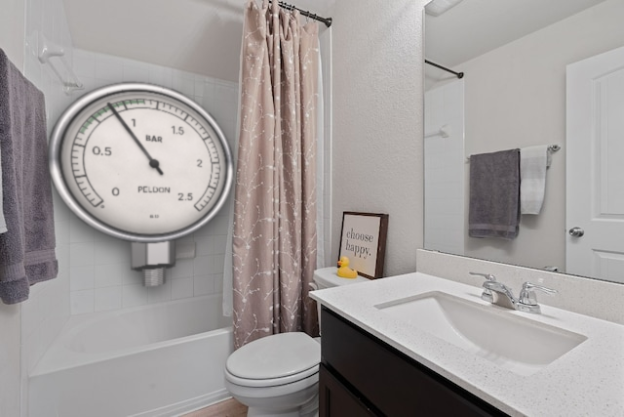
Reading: 0.9 bar
